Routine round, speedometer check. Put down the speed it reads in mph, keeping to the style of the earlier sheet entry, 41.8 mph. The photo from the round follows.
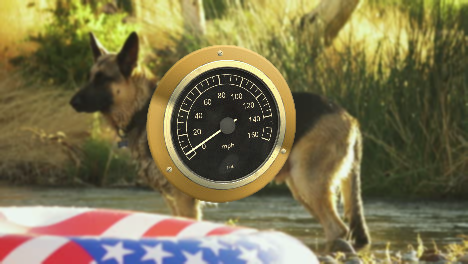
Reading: 5 mph
